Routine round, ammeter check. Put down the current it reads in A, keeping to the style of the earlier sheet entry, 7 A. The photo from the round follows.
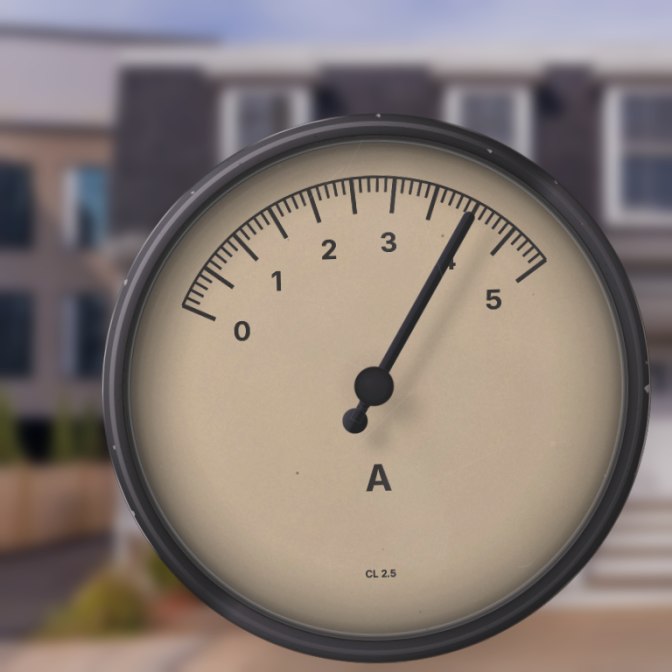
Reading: 4 A
